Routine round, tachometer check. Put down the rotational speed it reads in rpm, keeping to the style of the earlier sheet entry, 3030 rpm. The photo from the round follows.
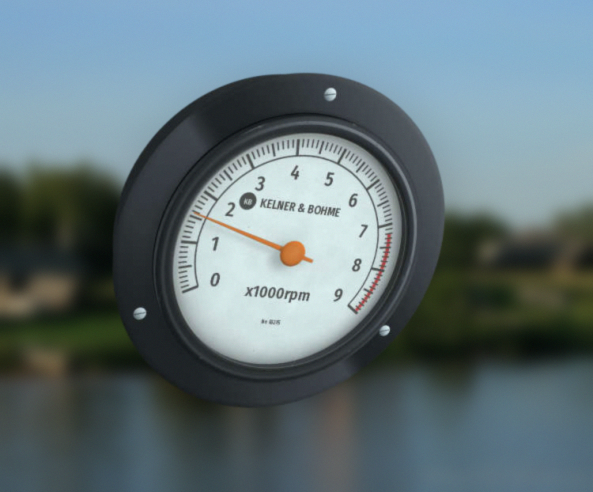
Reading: 1600 rpm
